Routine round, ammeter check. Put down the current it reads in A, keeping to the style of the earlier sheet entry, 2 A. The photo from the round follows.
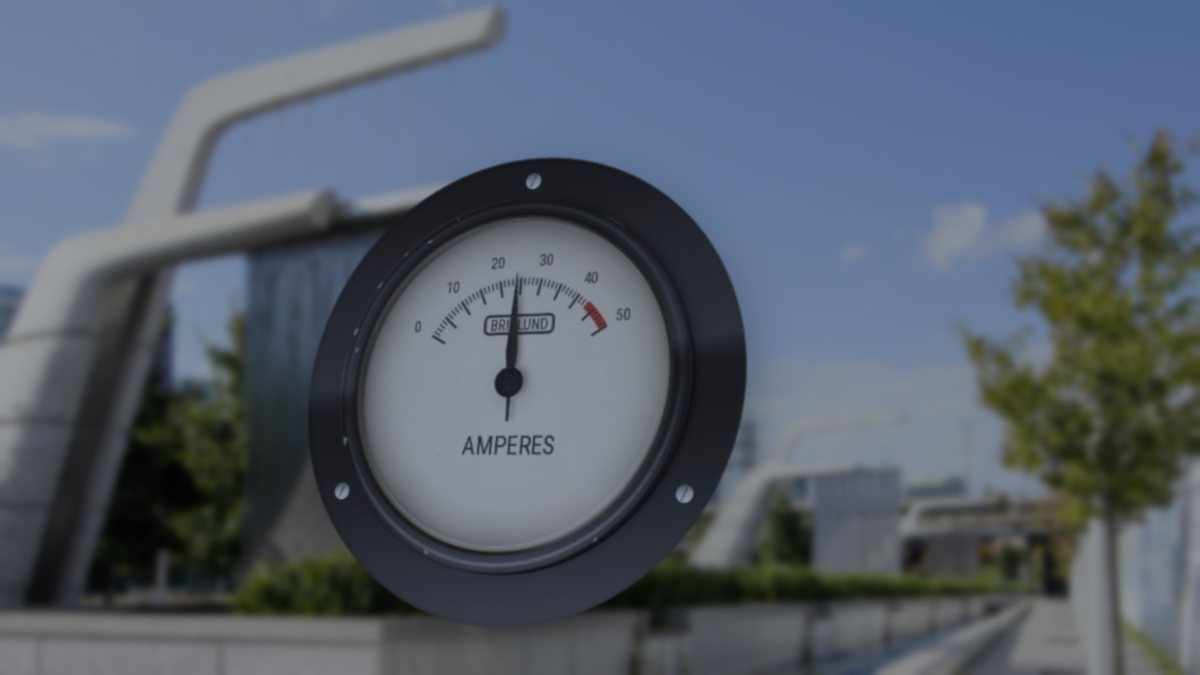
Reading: 25 A
